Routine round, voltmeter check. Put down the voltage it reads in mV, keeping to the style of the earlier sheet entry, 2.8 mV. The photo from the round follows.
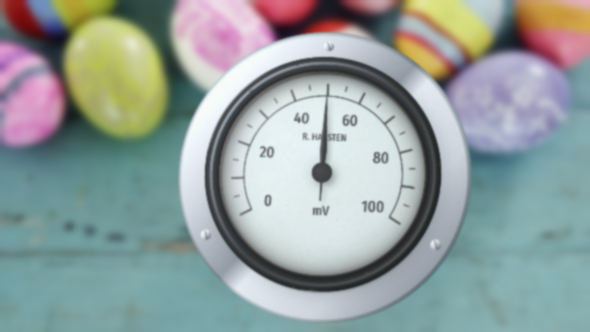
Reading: 50 mV
